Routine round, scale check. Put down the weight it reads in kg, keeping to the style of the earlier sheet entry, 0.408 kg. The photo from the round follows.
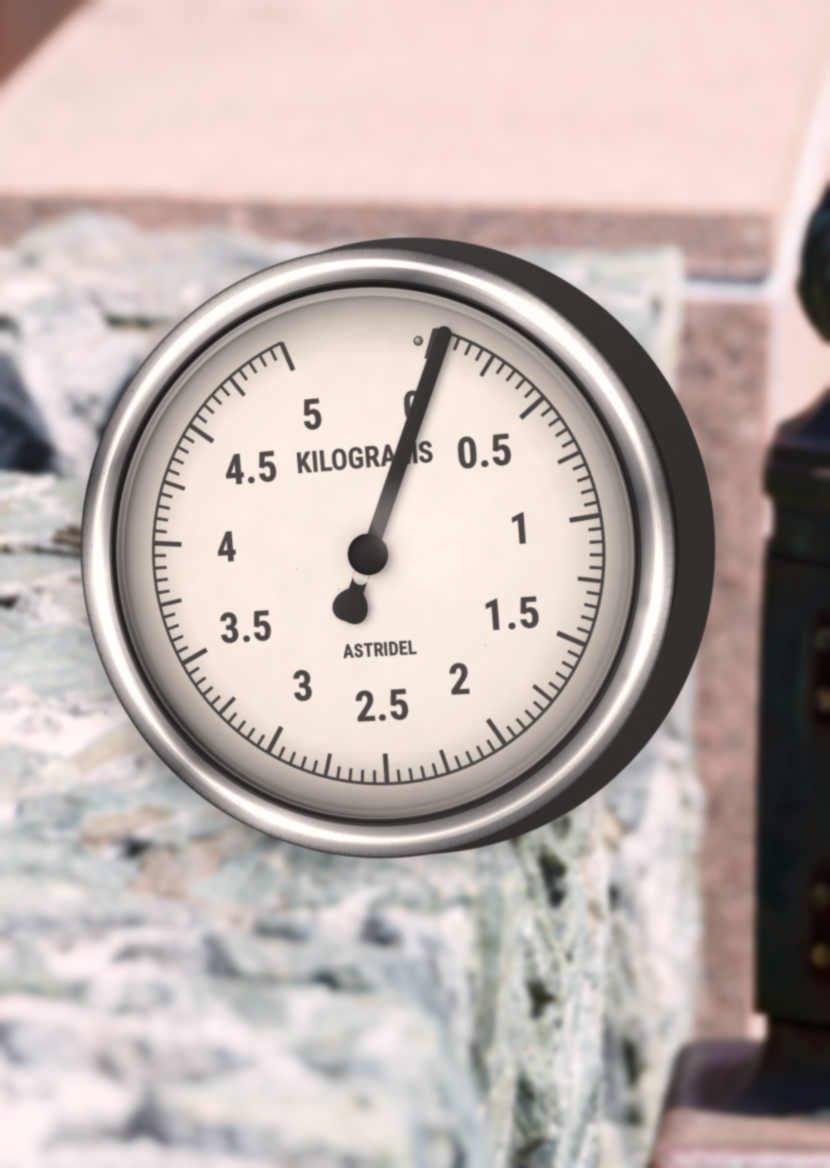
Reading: 0.05 kg
